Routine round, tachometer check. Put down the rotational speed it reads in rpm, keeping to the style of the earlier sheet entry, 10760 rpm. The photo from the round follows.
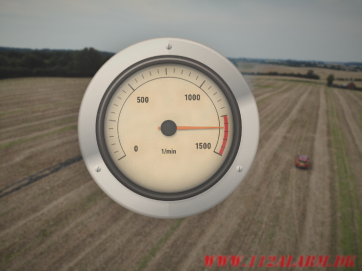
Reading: 1325 rpm
